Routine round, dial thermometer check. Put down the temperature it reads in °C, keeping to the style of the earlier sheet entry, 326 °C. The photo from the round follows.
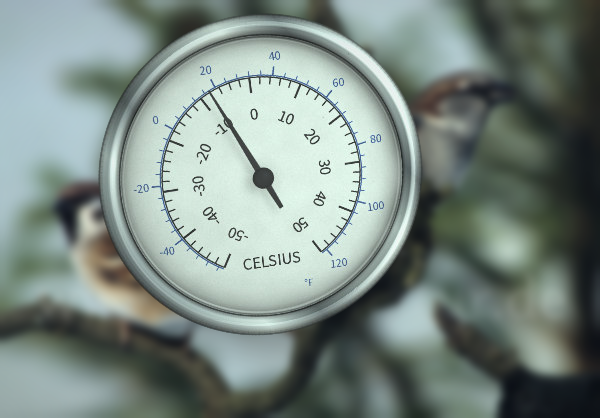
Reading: -8 °C
